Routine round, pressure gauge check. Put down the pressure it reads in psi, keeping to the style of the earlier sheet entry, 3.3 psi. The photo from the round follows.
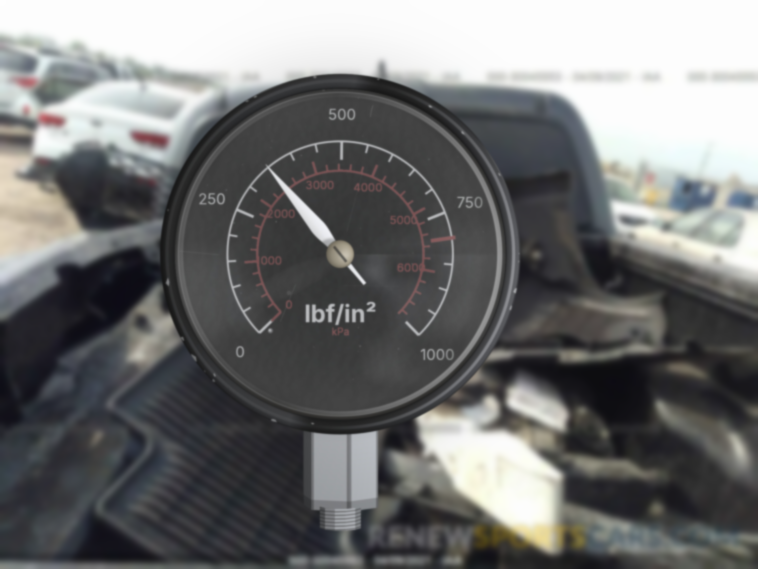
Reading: 350 psi
